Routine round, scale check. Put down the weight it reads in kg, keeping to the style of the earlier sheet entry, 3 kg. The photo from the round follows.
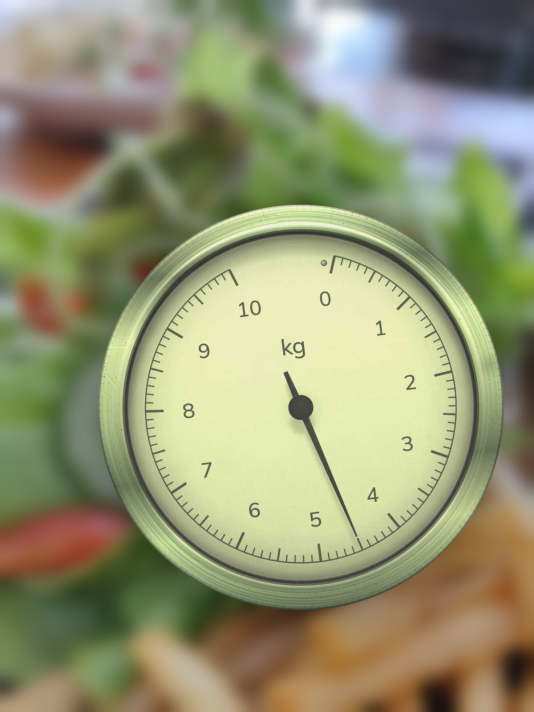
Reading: 4.5 kg
